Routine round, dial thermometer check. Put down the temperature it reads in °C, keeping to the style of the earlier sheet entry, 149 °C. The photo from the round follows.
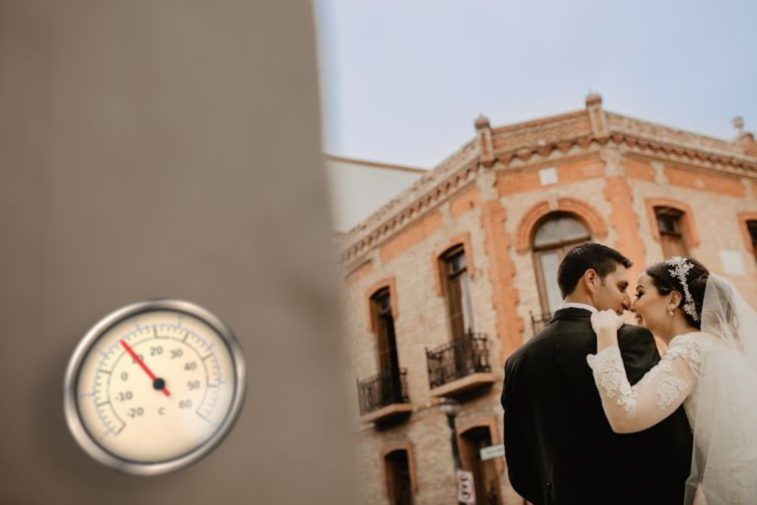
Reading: 10 °C
